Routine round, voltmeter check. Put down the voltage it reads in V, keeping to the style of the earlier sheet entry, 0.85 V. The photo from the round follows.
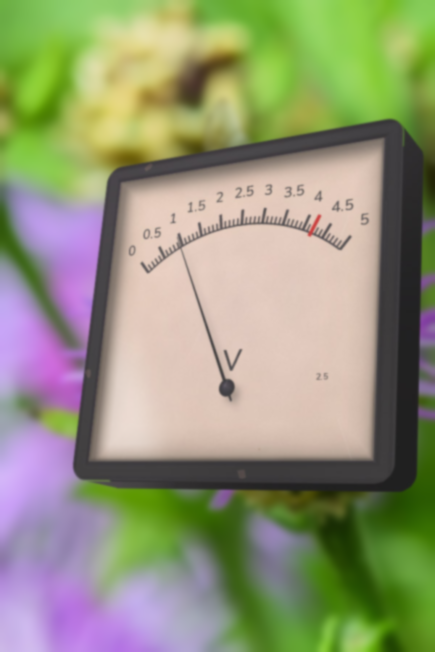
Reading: 1 V
